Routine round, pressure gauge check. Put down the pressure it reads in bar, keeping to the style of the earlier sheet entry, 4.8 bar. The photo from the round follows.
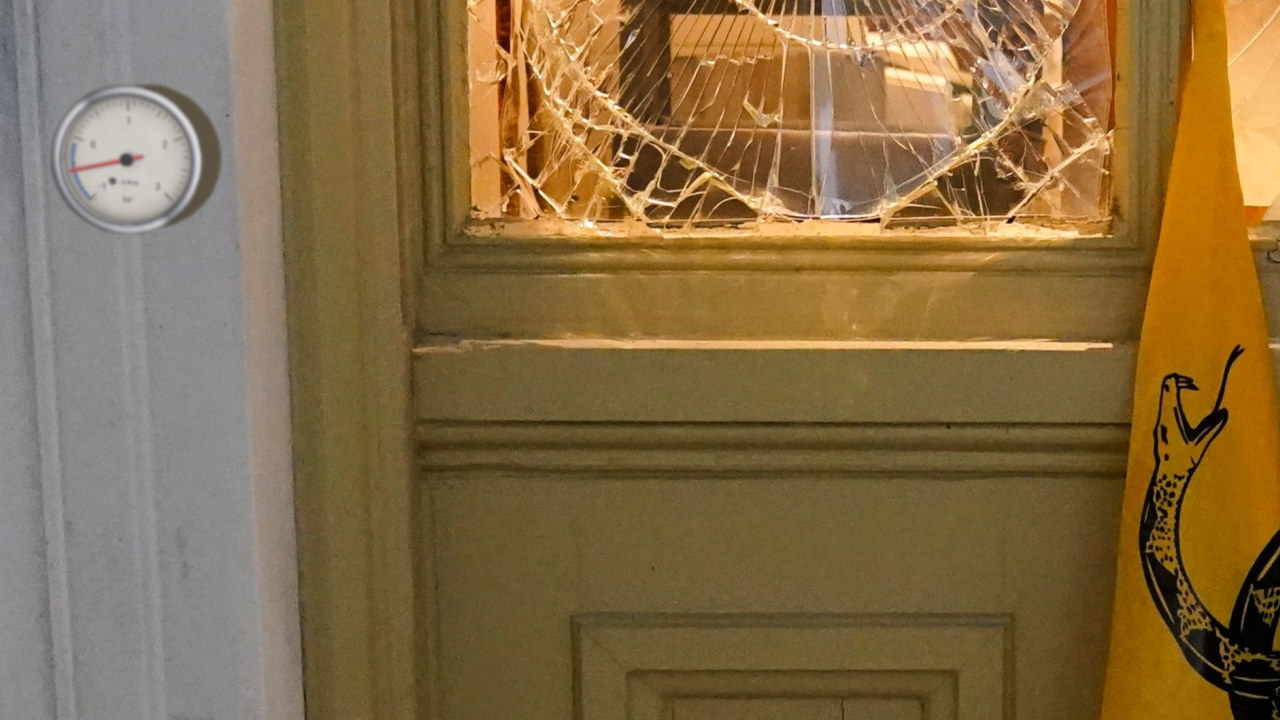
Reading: -0.5 bar
